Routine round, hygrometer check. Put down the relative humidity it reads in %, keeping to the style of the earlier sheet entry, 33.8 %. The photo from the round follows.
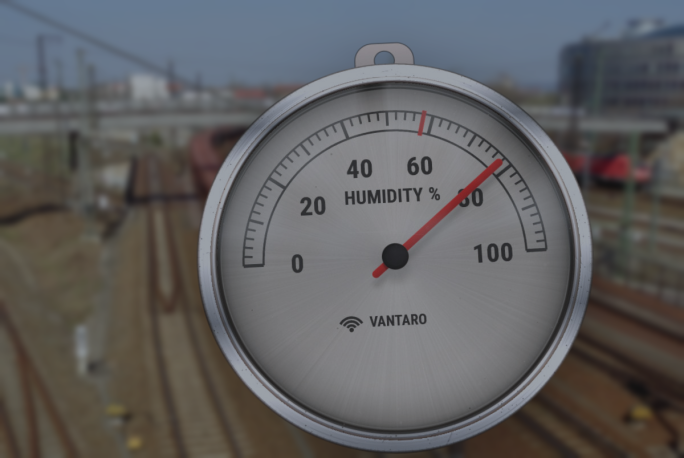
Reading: 78 %
